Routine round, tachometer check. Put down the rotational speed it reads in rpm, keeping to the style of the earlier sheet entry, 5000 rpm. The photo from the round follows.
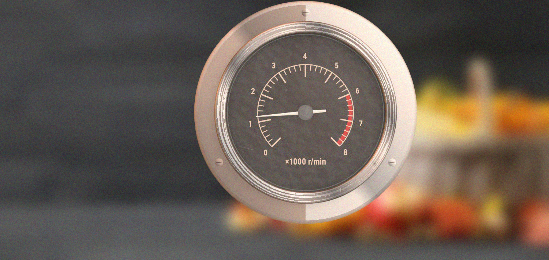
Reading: 1200 rpm
